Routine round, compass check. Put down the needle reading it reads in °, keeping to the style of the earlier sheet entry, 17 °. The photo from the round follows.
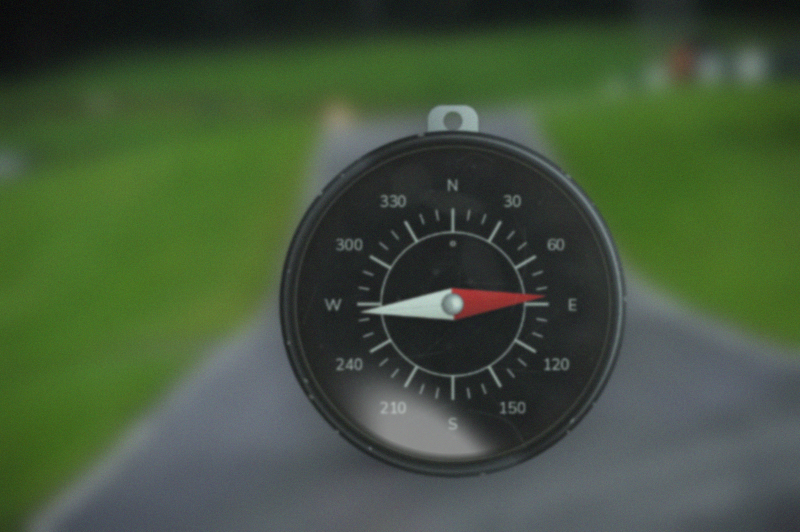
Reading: 85 °
